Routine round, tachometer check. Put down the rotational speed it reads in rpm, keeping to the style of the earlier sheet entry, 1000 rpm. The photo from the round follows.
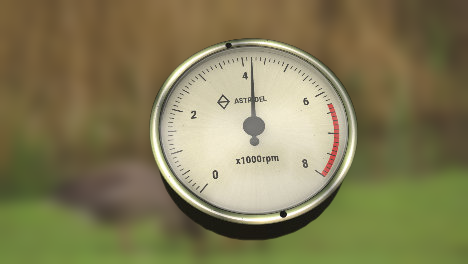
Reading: 4200 rpm
